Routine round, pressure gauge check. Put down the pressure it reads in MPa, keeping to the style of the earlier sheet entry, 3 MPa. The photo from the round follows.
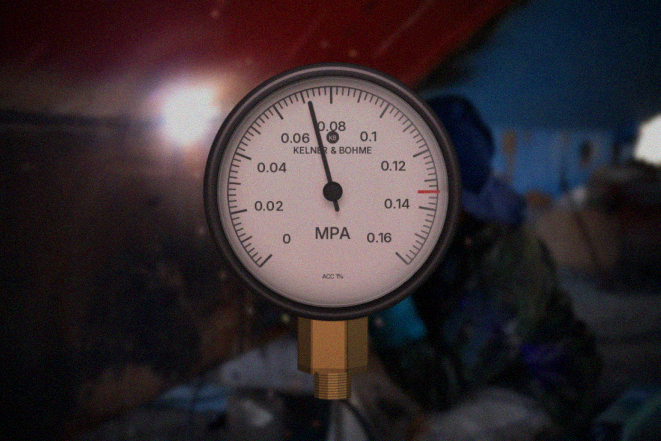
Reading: 0.072 MPa
